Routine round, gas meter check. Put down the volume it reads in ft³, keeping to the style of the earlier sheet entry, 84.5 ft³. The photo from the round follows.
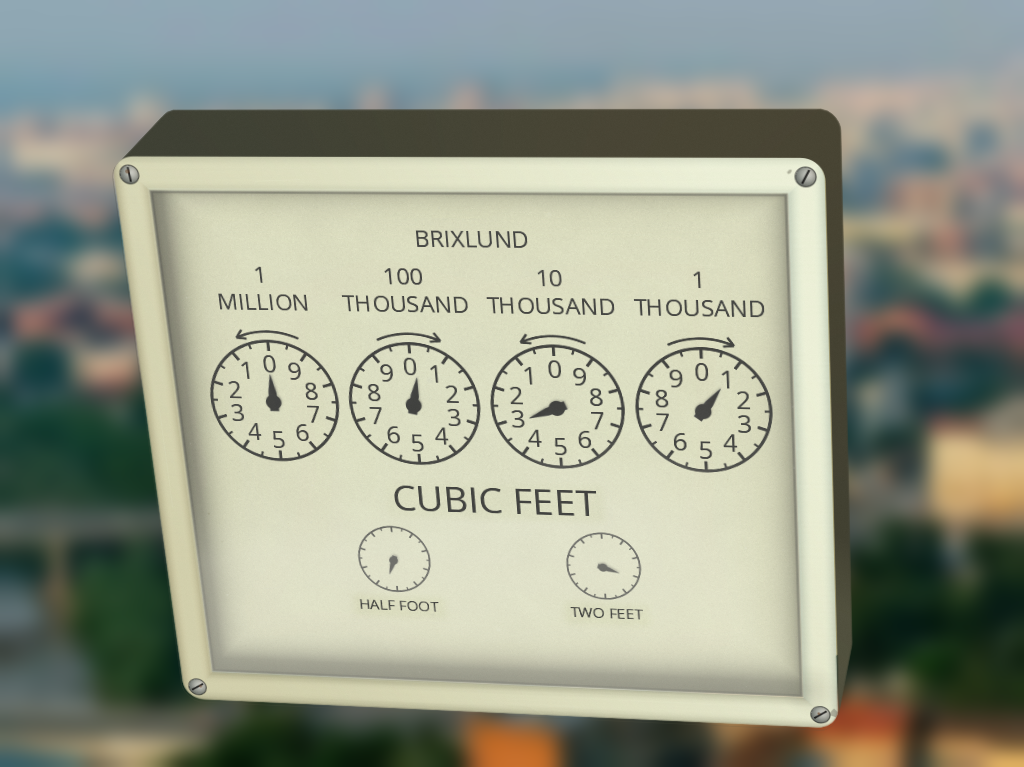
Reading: 3100 ft³
